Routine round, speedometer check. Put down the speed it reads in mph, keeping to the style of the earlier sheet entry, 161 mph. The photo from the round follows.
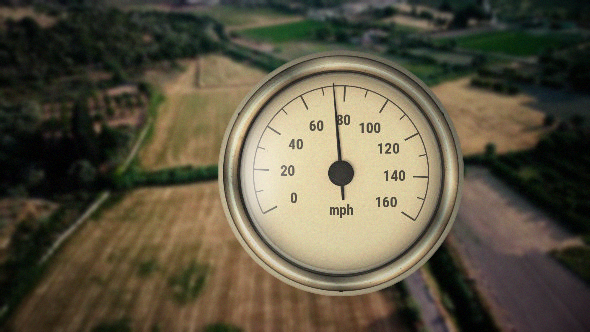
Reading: 75 mph
